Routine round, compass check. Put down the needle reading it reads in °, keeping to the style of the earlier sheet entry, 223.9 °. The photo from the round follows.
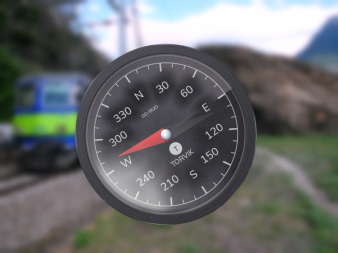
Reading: 280 °
